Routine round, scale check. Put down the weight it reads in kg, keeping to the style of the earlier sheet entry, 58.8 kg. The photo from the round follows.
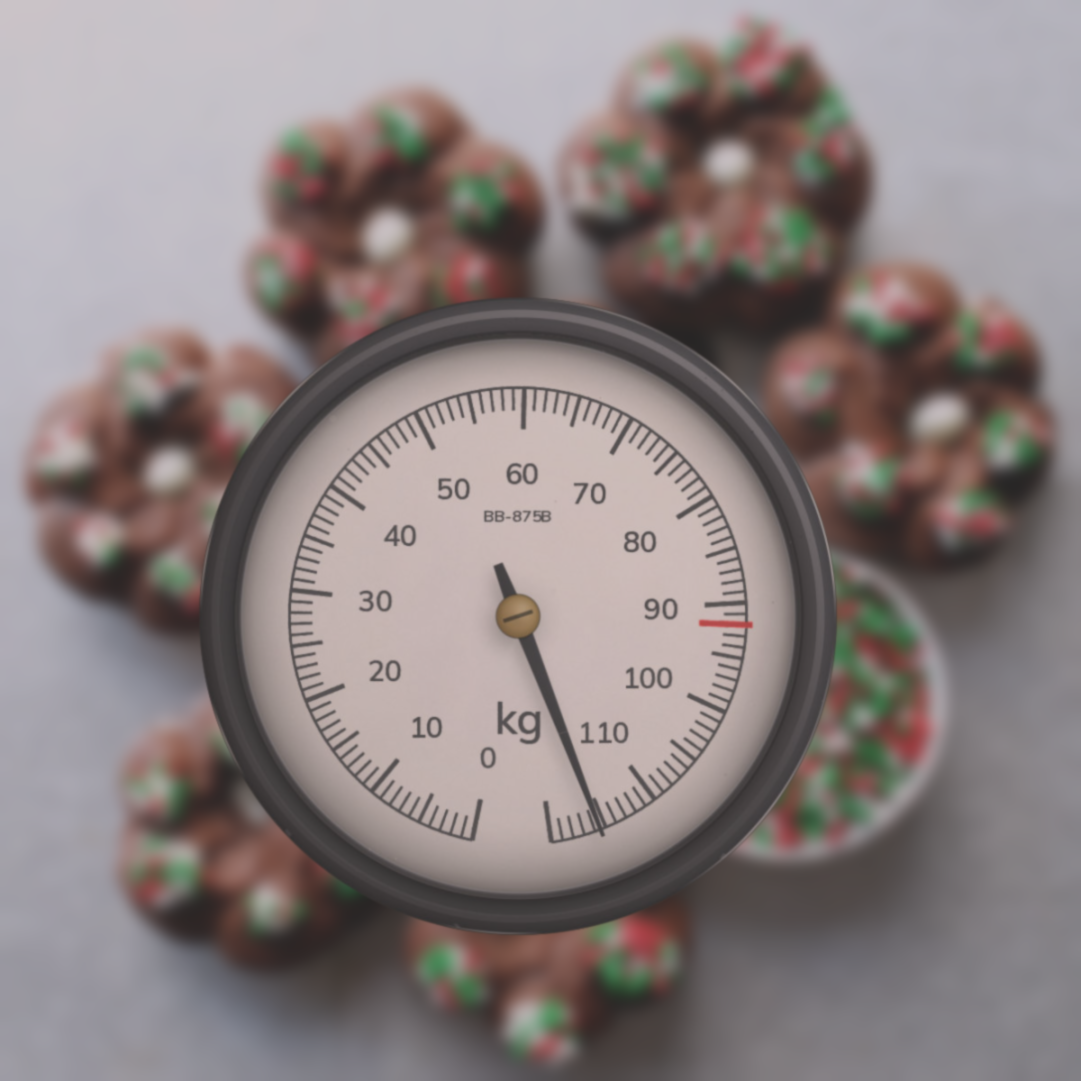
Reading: 115.5 kg
